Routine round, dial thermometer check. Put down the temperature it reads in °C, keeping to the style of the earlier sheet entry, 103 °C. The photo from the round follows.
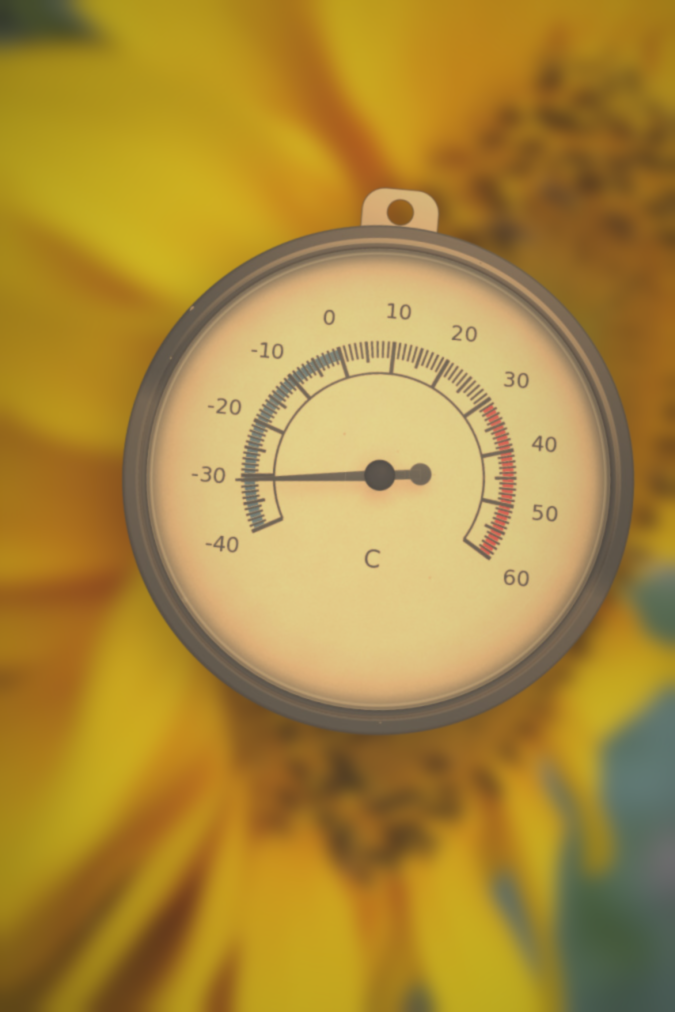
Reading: -31 °C
